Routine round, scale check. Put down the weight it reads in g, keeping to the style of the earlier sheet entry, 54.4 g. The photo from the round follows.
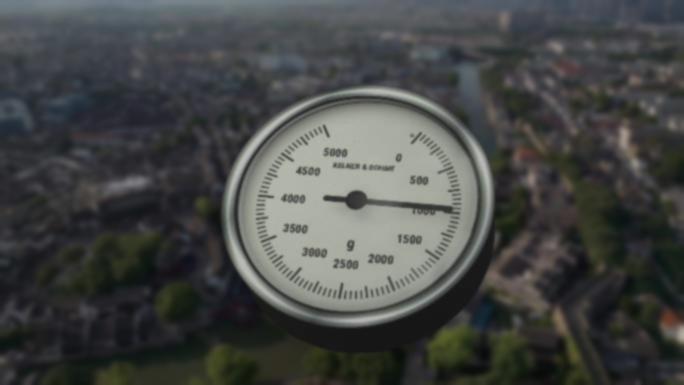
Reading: 1000 g
